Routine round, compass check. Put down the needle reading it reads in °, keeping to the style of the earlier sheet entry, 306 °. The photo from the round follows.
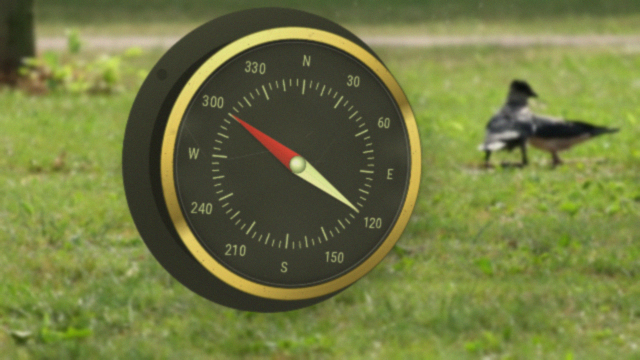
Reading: 300 °
